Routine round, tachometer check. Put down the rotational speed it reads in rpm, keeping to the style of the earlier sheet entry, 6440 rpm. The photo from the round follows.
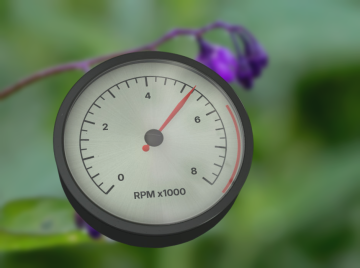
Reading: 5250 rpm
